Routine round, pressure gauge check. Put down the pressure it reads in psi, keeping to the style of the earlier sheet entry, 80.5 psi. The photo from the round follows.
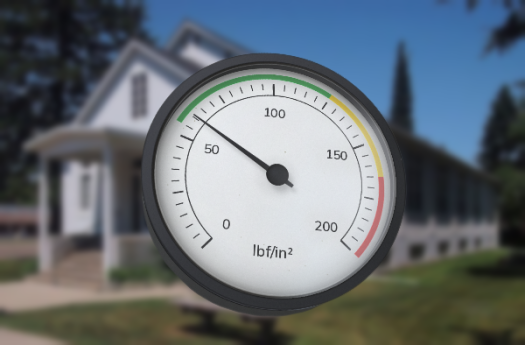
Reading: 60 psi
